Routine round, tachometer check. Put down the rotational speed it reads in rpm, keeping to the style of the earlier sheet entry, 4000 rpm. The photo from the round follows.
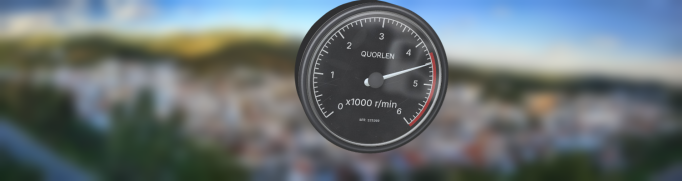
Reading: 4500 rpm
